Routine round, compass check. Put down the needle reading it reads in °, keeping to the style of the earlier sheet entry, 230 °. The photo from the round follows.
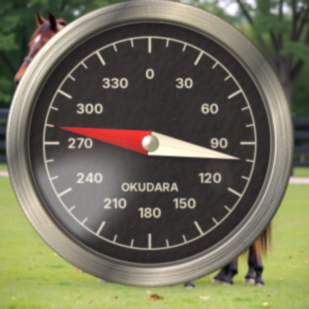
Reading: 280 °
